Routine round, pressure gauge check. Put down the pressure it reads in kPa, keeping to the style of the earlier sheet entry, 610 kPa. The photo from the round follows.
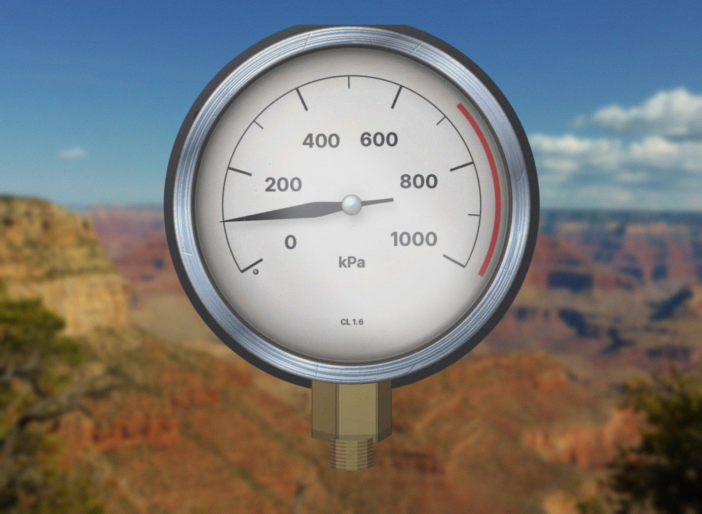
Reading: 100 kPa
